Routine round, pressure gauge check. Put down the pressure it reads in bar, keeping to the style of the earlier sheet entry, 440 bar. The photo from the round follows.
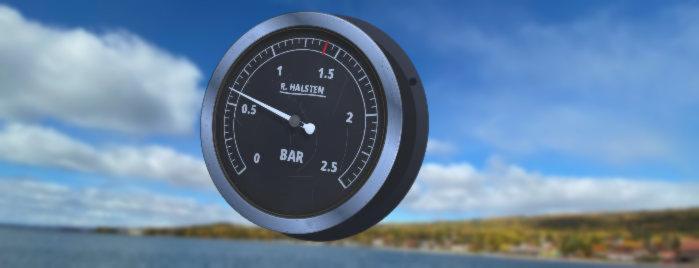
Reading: 0.6 bar
